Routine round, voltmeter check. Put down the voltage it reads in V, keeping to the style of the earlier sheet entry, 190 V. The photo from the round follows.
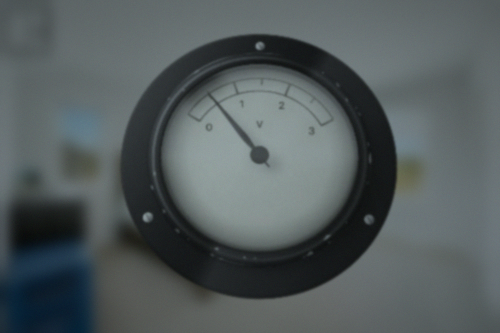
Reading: 0.5 V
